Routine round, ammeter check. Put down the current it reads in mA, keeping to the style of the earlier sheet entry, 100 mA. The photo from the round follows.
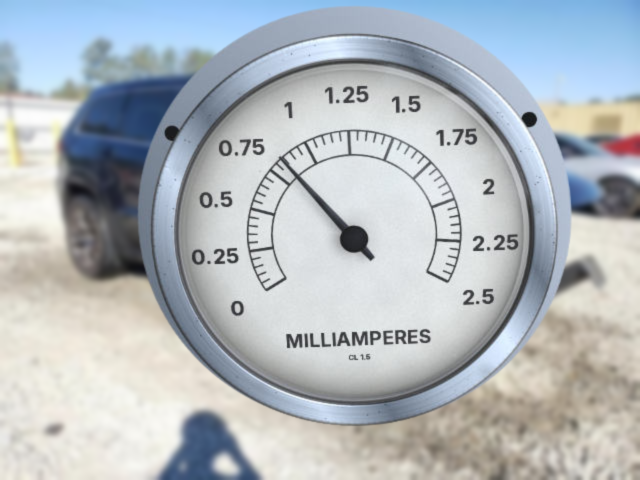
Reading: 0.85 mA
